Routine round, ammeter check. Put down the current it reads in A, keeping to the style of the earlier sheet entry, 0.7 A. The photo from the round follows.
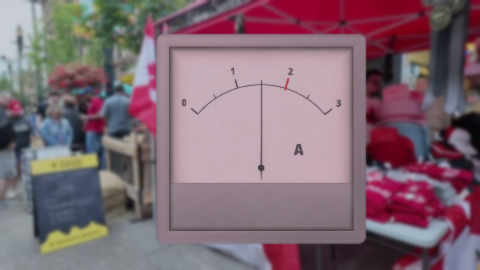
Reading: 1.5 A
